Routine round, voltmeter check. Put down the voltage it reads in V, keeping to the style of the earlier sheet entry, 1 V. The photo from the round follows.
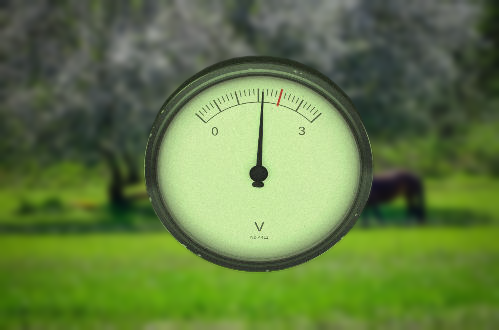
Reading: 1.6 V
